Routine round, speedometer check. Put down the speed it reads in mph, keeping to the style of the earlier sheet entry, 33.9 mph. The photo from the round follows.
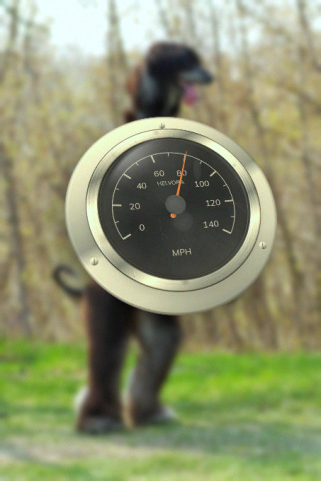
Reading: 80 mph
